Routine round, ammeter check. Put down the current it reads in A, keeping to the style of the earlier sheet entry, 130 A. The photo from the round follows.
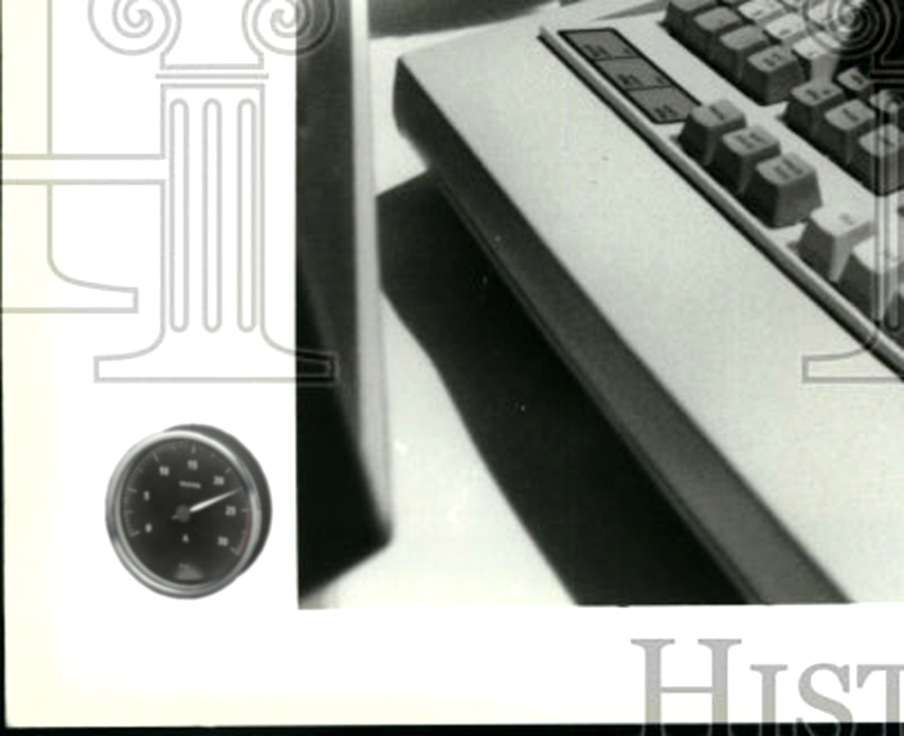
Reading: 22.5 A
